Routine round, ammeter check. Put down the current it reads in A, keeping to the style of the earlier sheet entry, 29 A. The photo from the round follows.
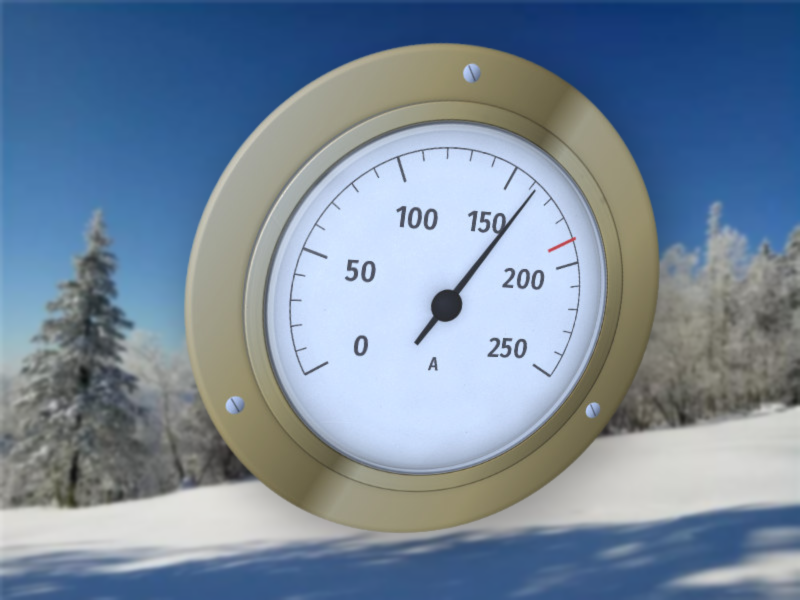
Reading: 160 A
